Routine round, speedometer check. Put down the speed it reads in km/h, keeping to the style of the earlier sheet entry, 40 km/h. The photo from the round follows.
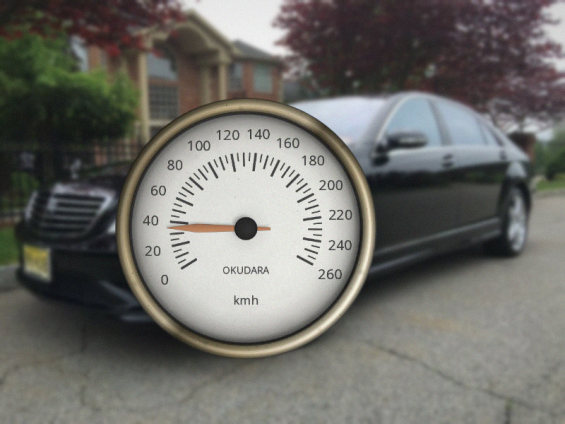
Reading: 35 km/h
